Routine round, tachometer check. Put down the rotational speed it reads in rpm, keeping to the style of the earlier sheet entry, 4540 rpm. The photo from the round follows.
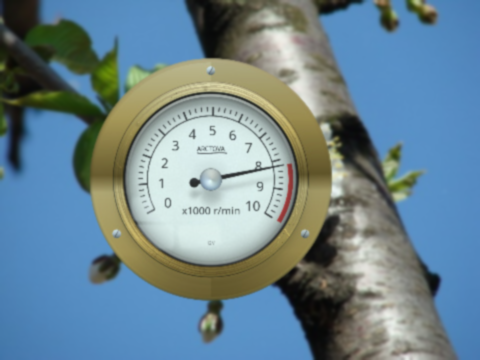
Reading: 8200 rpm
